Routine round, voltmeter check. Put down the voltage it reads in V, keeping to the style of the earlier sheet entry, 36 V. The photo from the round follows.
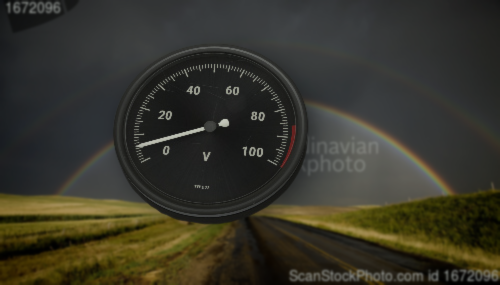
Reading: 5 V
